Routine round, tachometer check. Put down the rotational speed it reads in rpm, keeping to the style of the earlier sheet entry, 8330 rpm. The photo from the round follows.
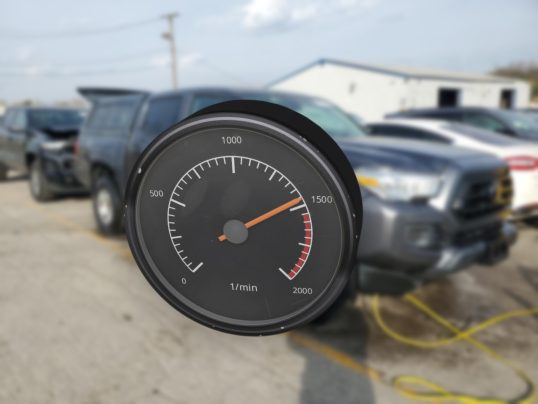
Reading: 1450 rpm
